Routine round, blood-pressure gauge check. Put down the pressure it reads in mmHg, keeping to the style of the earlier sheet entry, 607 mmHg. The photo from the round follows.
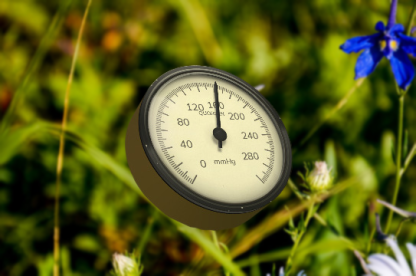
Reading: 160 mmHg
